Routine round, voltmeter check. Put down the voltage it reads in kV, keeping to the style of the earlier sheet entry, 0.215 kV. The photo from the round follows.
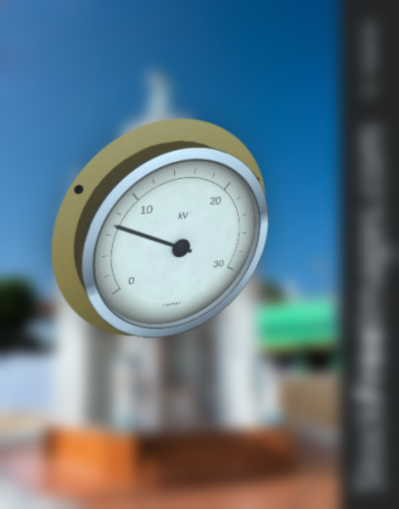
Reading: 7 kV
